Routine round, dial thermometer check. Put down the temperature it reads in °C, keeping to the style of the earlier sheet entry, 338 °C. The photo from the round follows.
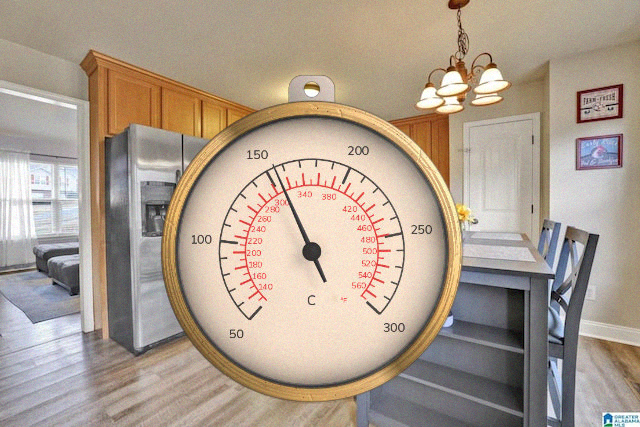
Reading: 155 °C
